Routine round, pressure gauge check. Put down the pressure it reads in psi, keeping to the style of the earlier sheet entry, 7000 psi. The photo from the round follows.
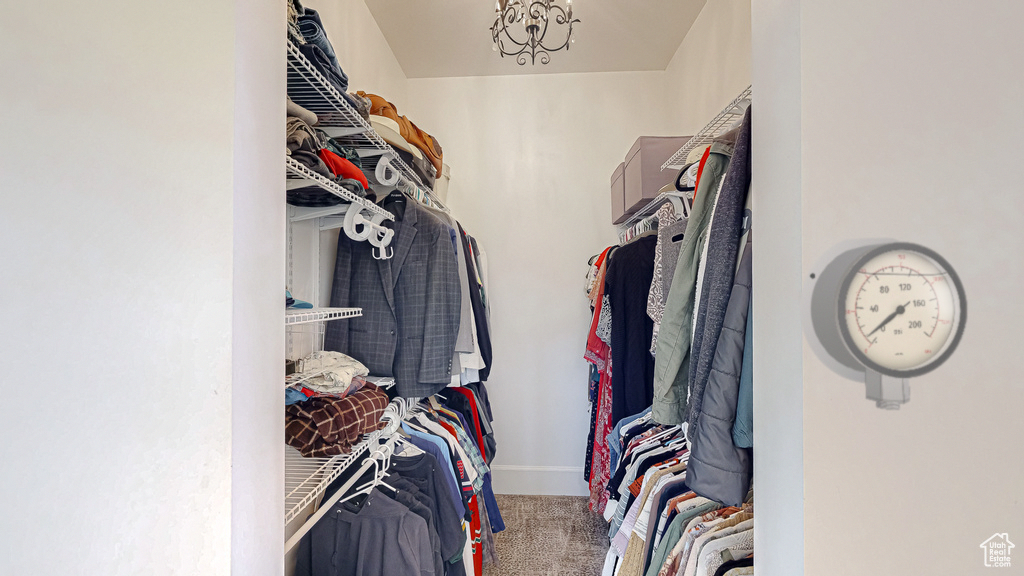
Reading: 10 psi
